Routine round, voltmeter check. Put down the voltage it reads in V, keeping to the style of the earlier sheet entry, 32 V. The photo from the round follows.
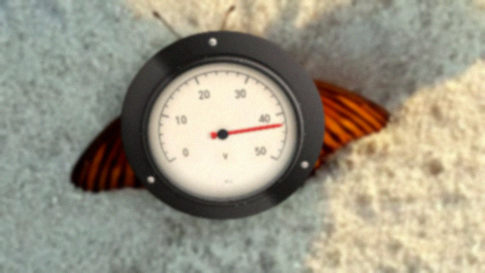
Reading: 42 V
